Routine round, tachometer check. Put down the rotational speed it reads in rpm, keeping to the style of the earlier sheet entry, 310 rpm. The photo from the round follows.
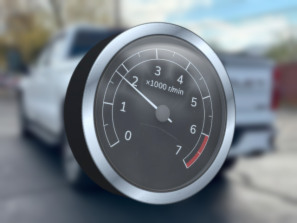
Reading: 1750 rpm
